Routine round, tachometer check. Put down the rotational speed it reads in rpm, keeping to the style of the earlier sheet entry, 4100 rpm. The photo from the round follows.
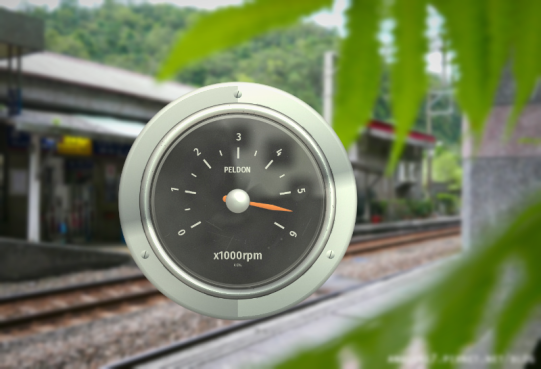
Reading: 5500 rpm
